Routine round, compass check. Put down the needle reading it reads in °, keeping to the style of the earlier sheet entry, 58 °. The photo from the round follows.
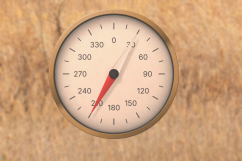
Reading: 210 °
